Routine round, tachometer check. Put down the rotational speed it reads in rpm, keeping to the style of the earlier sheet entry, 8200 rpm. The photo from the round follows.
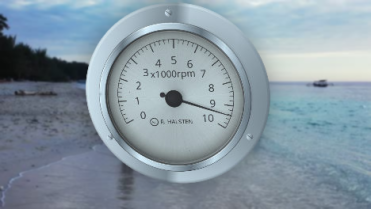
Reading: 9400 rpm
